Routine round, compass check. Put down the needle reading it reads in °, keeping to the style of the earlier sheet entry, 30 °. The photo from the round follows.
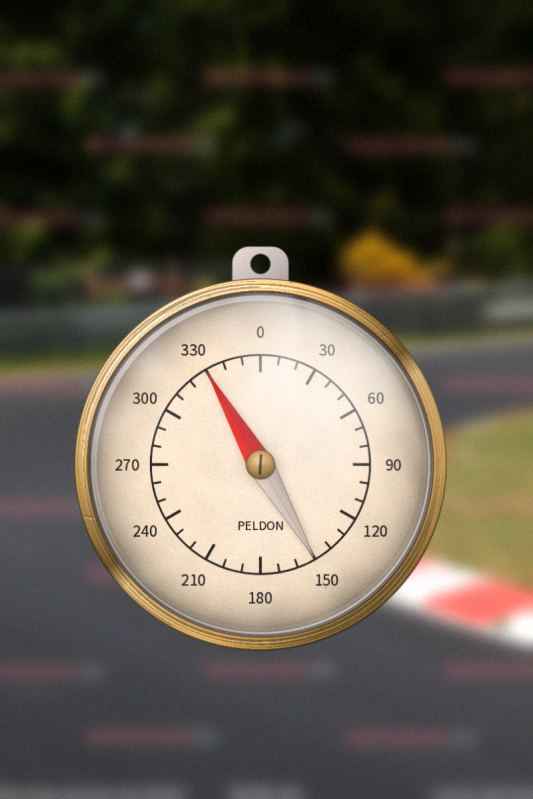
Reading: 330 °
